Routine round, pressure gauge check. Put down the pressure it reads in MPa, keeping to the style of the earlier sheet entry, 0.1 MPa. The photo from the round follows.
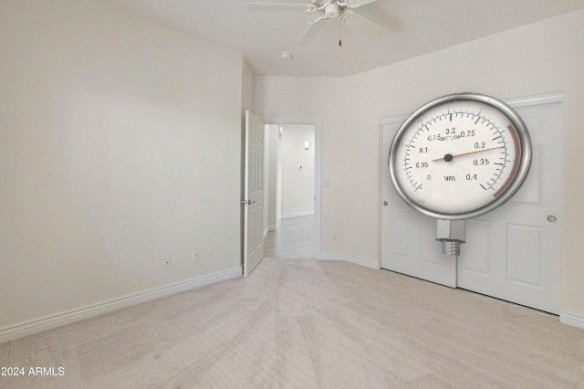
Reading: 0.32 MPa
